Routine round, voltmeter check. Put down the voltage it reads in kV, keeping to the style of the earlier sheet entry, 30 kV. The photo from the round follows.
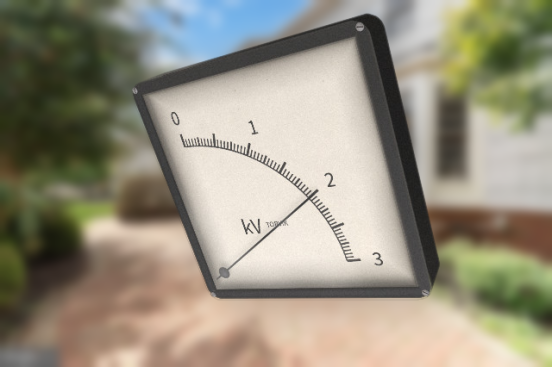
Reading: 2 kV
